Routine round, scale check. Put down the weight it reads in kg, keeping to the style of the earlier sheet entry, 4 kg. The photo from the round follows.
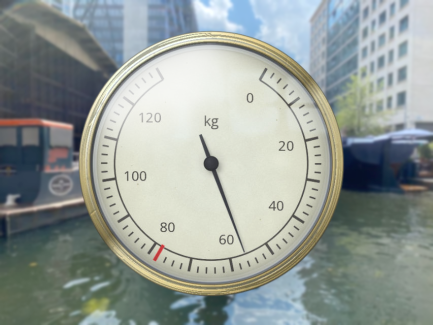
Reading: 56 kg
